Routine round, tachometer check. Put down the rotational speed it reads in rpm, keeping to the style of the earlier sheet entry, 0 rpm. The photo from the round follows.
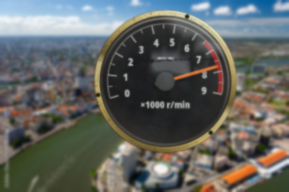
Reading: 7750 rpm
